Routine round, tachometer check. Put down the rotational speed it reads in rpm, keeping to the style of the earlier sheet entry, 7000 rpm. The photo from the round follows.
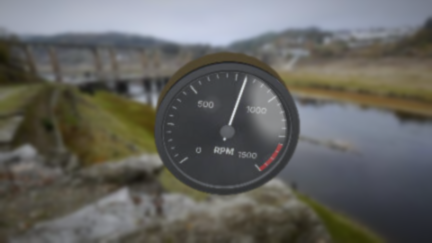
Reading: 800 rpm
